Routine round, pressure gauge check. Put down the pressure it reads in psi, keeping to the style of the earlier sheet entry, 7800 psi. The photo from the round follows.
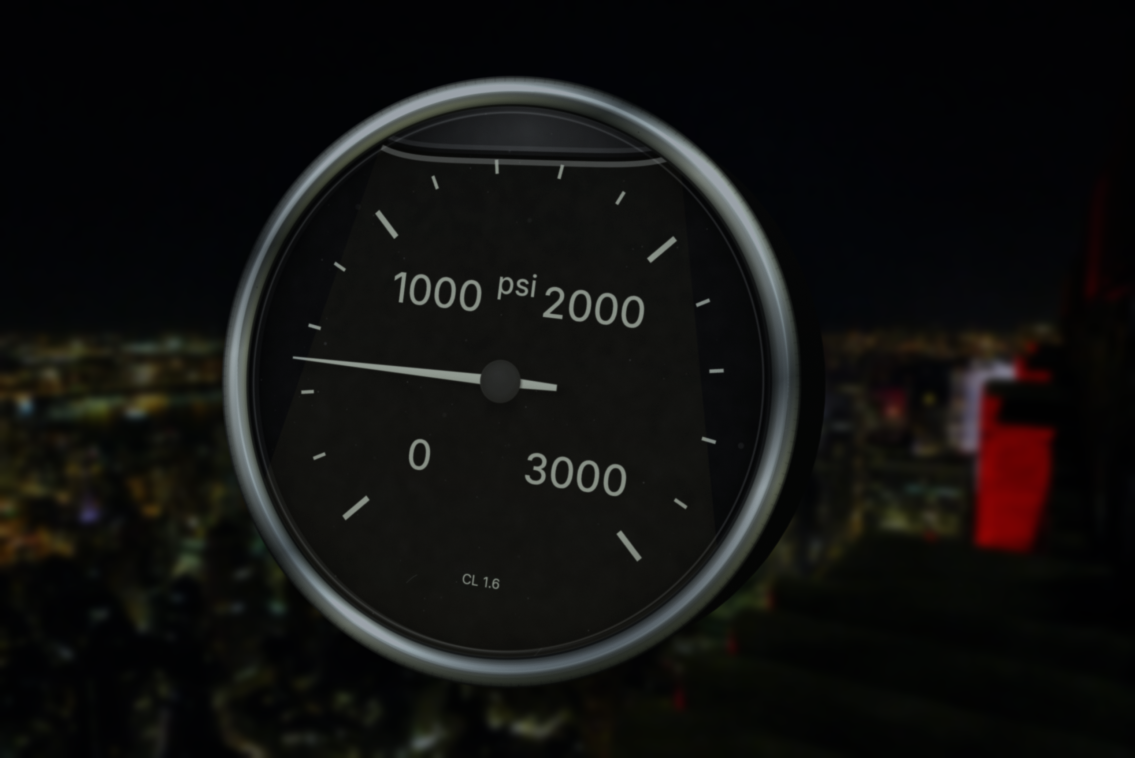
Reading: 500 psi
